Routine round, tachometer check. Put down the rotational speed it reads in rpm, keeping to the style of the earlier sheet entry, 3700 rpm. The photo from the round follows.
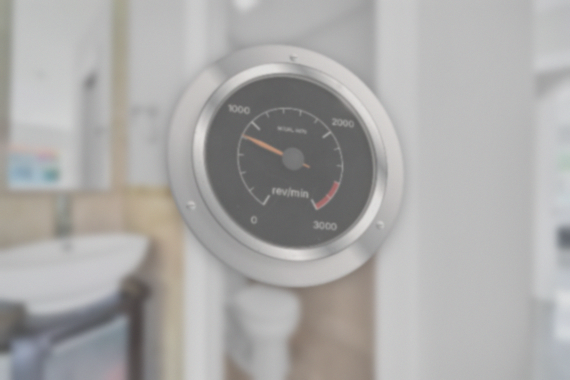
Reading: 800 rpm
